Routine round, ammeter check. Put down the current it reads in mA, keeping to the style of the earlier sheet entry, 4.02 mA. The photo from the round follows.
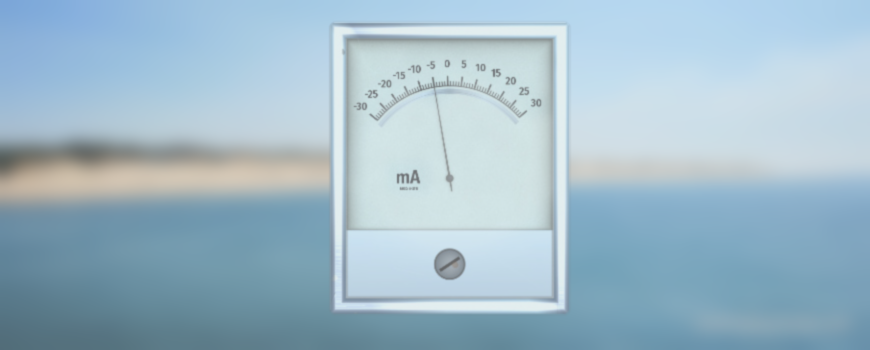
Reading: -5 mA
